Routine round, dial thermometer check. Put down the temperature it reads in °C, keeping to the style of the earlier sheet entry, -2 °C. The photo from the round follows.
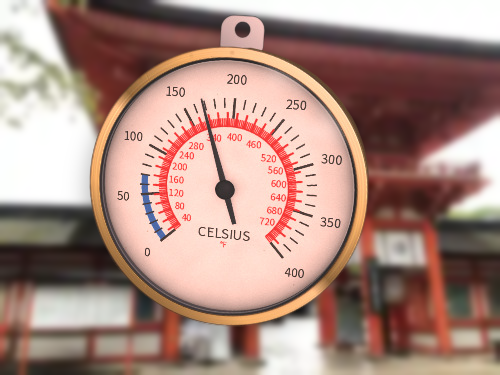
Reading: 170 °C
